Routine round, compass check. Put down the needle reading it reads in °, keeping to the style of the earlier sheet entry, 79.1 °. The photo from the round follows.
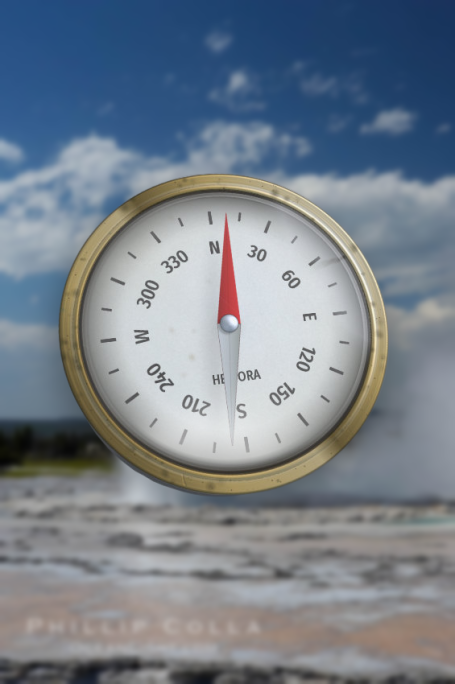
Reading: 7.5 °
